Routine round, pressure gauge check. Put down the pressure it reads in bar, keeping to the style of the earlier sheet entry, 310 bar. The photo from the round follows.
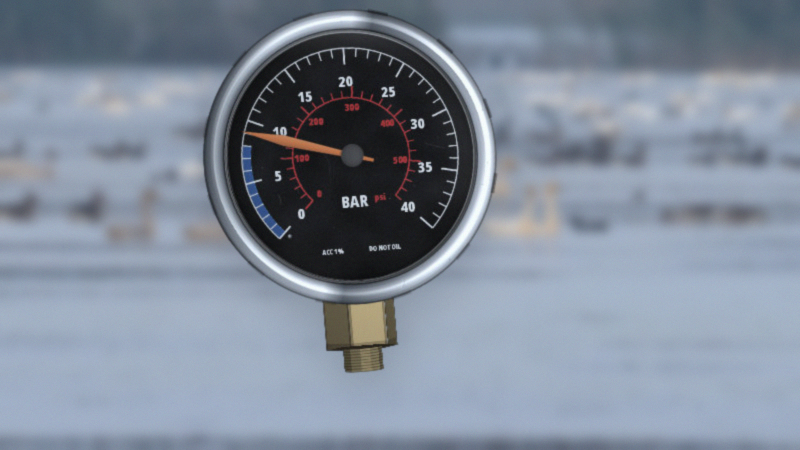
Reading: 9 bar
